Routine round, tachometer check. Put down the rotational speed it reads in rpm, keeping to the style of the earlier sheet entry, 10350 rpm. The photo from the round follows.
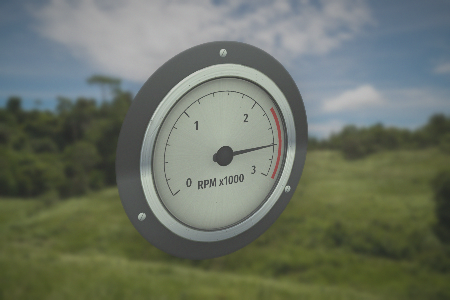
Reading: 2600 rpm
